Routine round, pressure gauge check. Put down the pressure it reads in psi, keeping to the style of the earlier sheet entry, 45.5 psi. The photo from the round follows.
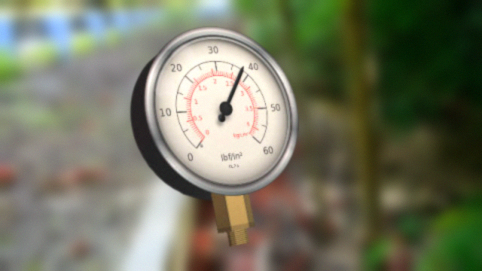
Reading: 37.5 psi
